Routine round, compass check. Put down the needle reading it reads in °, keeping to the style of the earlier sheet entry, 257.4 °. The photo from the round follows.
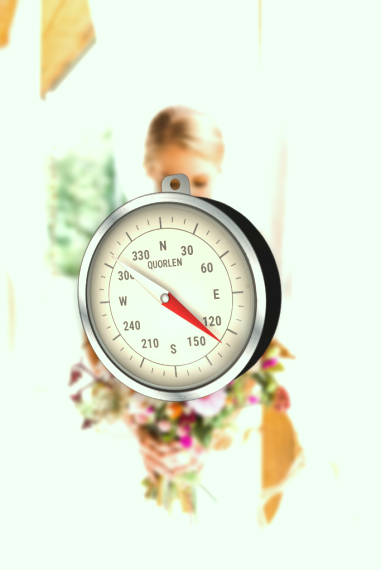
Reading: 130 °
